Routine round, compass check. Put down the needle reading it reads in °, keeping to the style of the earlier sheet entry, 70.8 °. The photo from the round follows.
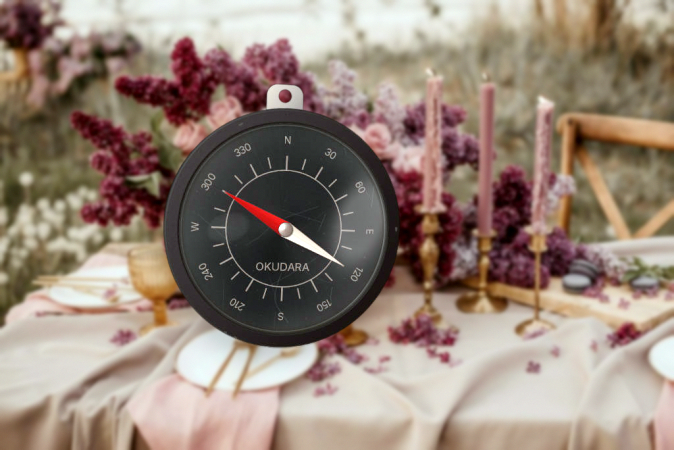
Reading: 300 °
